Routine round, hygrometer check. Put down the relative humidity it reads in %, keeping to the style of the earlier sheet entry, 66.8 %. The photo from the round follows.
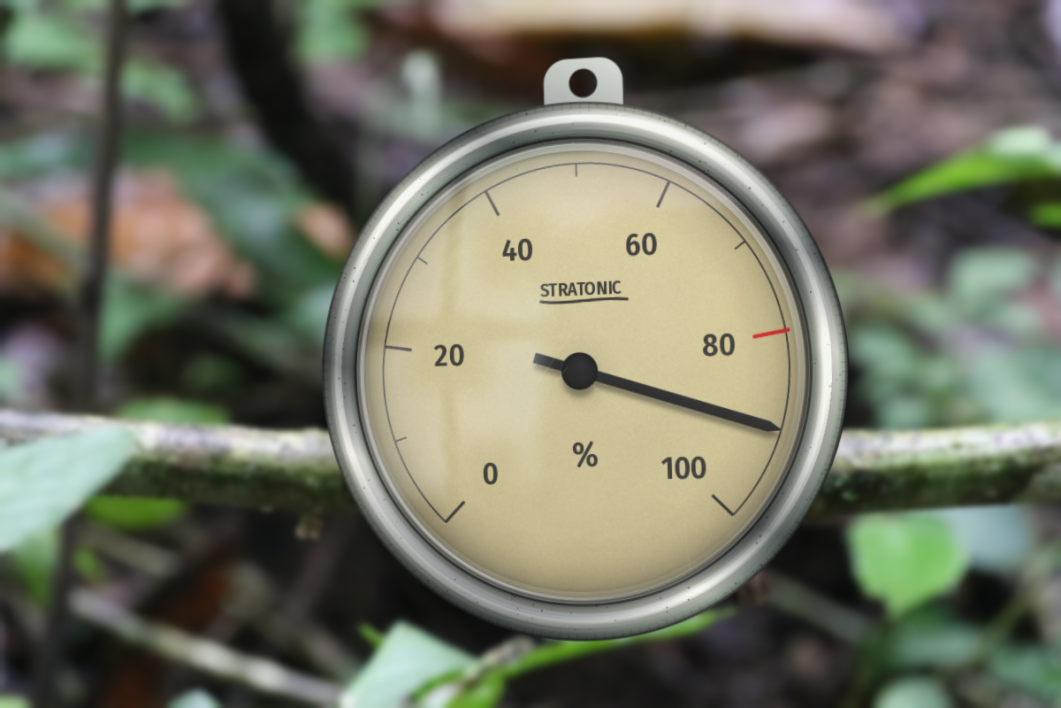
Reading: 90 %
